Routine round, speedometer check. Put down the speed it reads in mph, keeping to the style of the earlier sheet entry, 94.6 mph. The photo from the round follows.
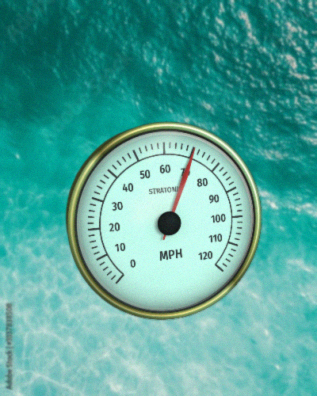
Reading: 70 mph
